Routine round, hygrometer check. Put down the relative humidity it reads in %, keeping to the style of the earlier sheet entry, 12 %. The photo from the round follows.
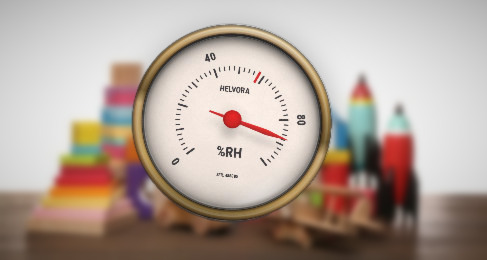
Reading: 88 %
